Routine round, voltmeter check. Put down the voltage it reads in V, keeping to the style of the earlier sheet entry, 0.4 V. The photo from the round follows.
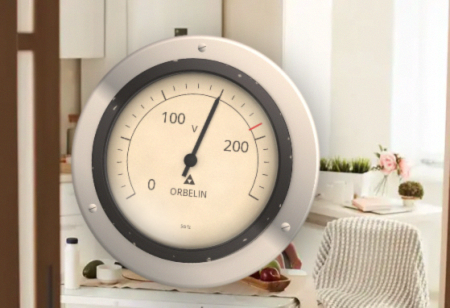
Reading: 150 V
